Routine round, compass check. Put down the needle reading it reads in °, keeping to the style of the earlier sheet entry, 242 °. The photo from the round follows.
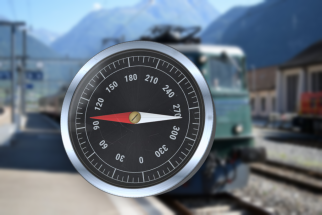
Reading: 100 °
